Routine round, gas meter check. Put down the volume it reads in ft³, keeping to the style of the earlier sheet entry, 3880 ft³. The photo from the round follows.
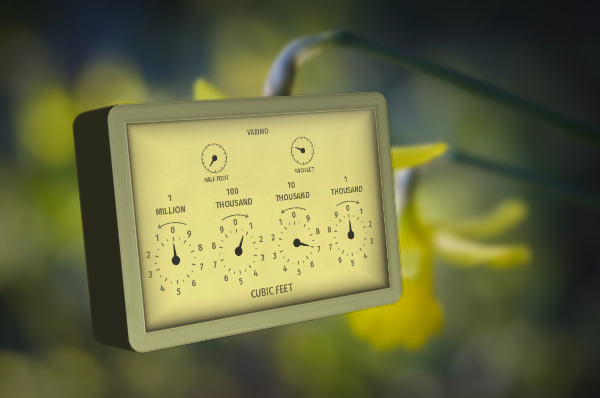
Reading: 7000 ft³
